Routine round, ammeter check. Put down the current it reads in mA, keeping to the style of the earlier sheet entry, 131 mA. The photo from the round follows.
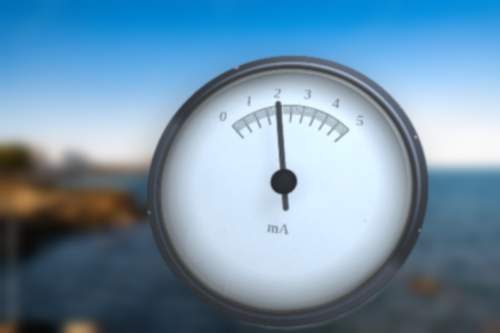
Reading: 2 mA
